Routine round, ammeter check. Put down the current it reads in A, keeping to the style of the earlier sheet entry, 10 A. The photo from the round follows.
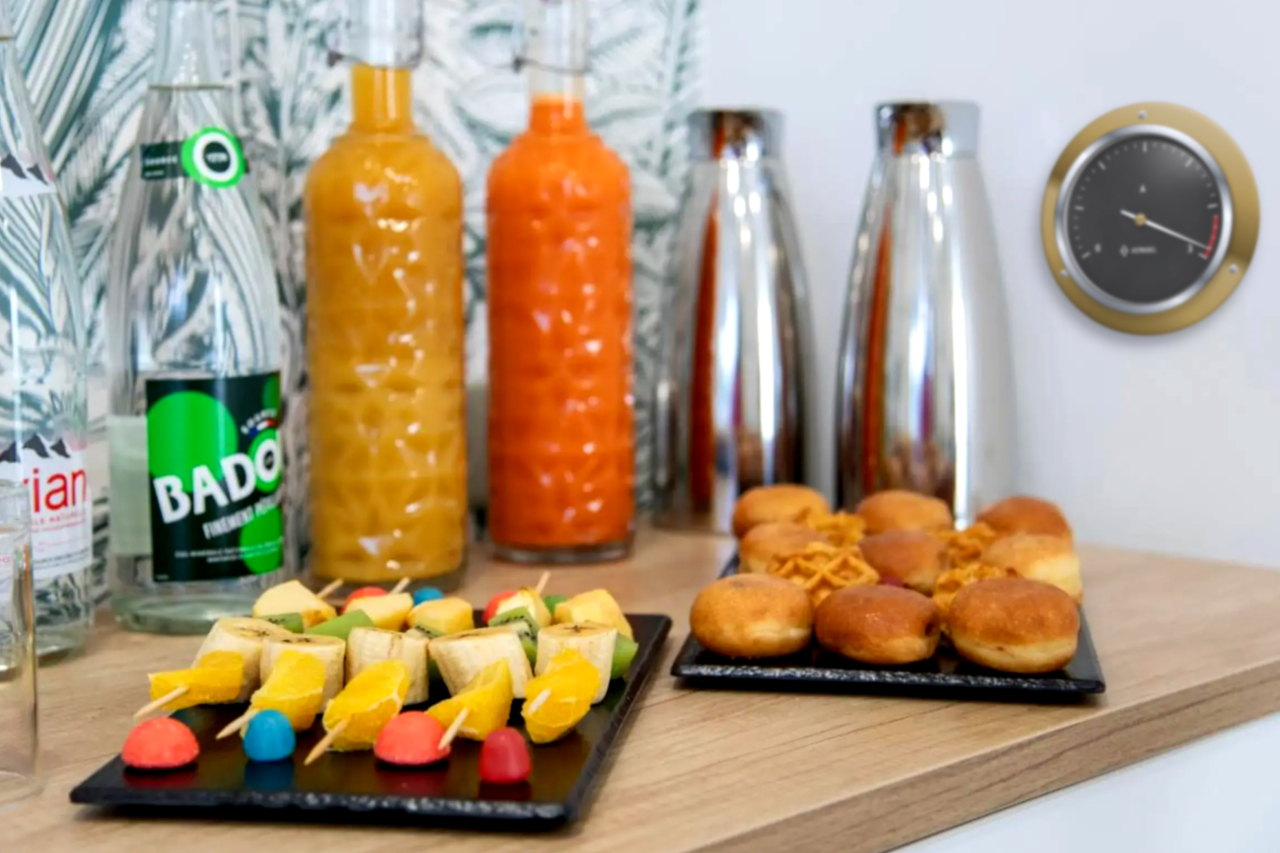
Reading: 2.9 A
